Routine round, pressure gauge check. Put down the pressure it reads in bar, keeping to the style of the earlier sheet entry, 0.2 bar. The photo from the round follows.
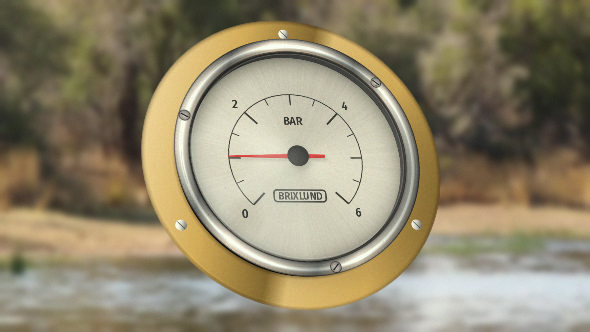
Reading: 1 bar
